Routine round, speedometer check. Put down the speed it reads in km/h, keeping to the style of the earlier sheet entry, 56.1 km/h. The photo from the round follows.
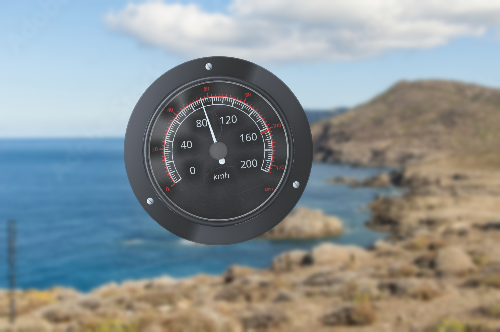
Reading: 90 km/h
